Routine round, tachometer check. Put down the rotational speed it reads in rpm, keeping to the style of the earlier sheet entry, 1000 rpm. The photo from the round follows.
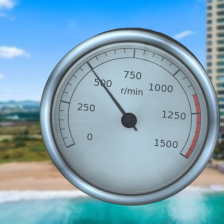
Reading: 500 rpm
